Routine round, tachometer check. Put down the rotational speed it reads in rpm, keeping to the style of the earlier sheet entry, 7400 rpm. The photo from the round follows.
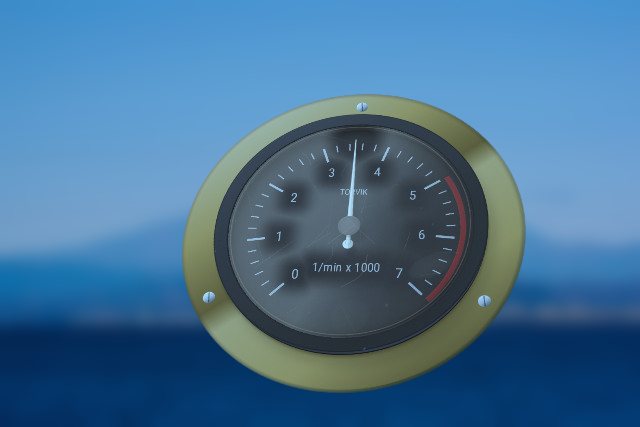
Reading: 3500 rpm
